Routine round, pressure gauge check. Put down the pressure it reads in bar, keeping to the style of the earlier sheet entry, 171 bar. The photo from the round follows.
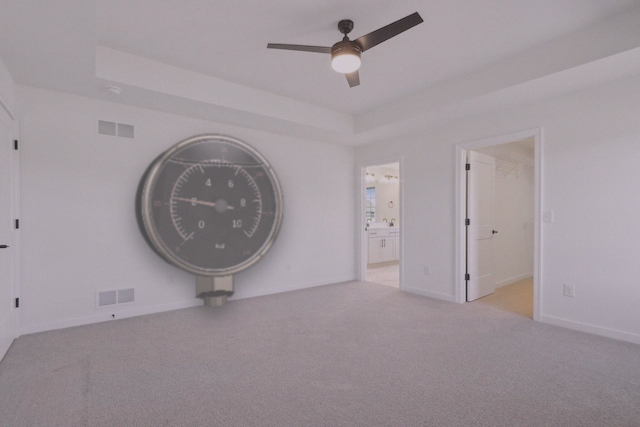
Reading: 2 bar
